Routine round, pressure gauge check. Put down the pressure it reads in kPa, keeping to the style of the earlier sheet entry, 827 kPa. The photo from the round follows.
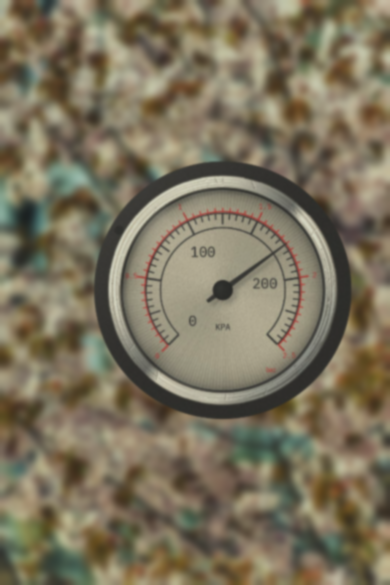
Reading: 175 kPa
